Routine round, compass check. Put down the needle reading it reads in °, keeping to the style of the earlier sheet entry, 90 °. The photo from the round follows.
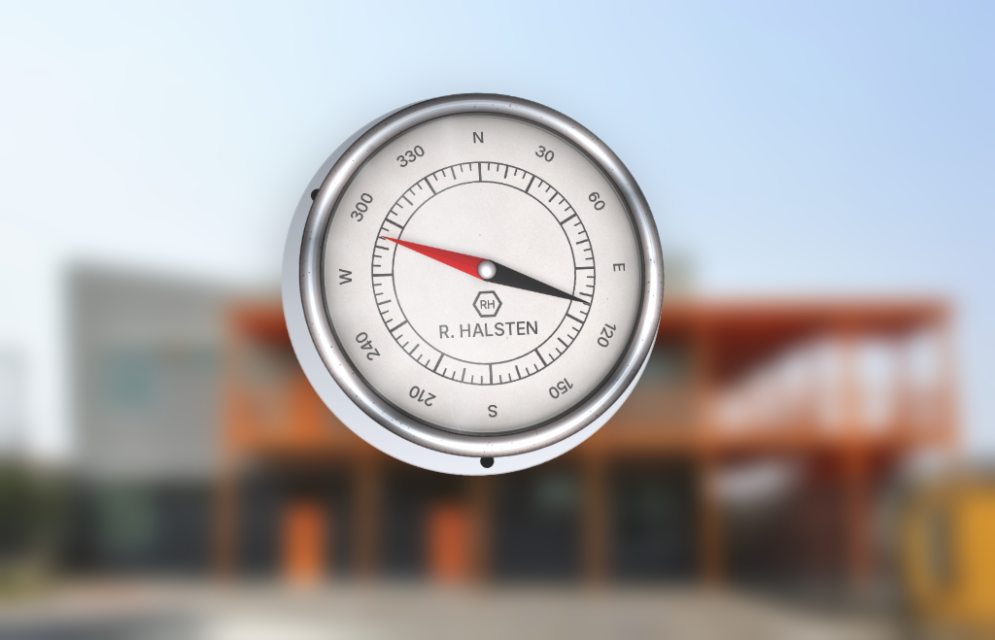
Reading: 290 °
